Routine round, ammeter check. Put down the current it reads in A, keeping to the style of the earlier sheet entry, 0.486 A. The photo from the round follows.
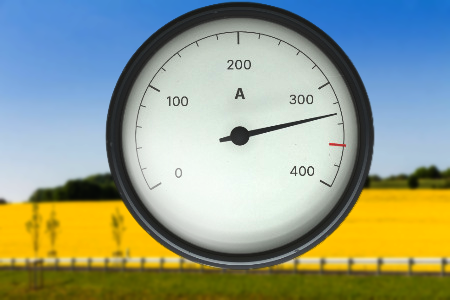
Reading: 330 A
